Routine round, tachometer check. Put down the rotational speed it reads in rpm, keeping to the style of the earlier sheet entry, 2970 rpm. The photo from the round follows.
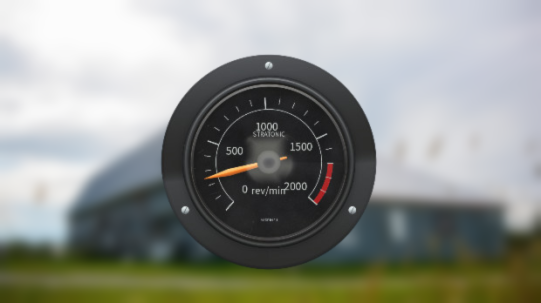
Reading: 250 rpm
